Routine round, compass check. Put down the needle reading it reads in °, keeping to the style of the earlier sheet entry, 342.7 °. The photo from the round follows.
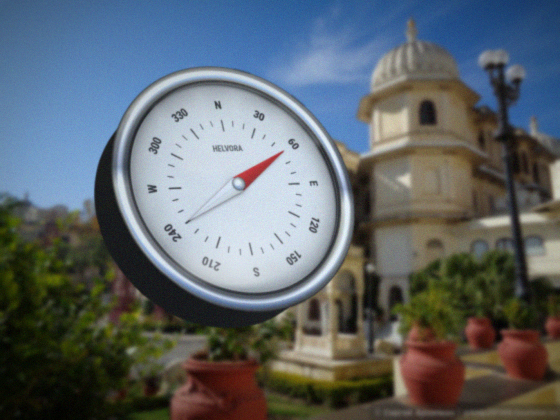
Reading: 60 °
